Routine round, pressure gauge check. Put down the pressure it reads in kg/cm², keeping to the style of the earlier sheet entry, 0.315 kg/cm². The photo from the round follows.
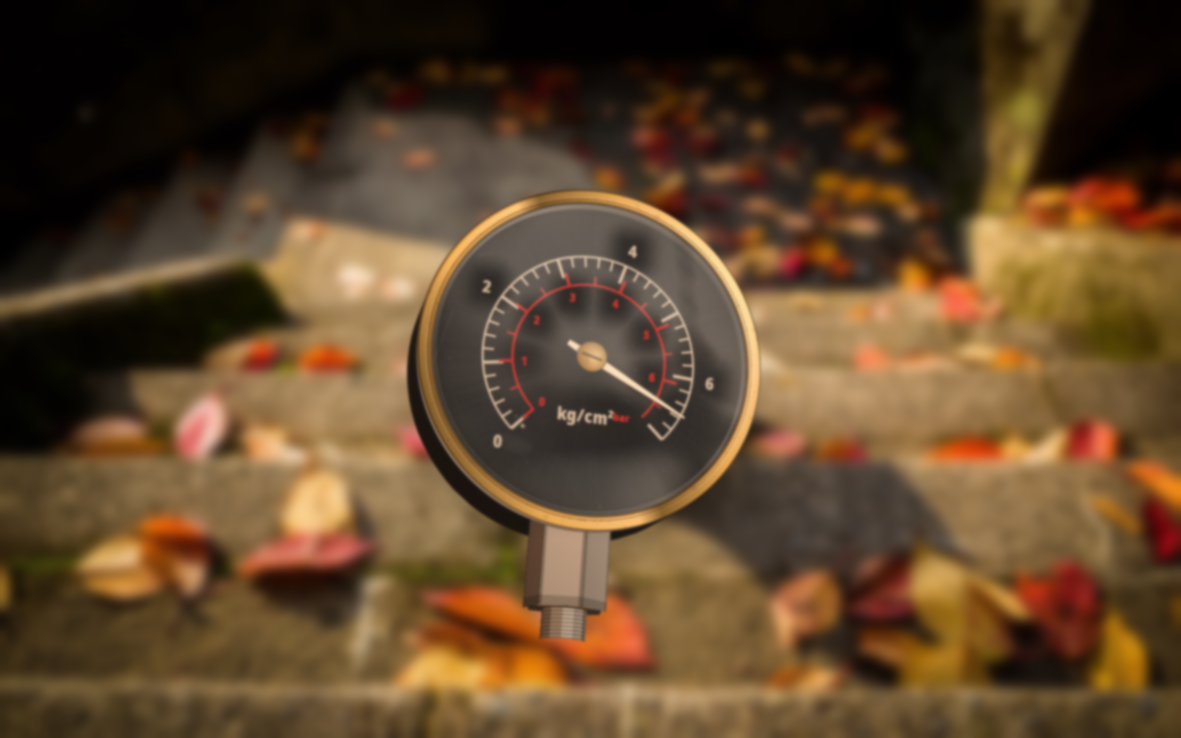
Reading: 6.6 kg/cm²
